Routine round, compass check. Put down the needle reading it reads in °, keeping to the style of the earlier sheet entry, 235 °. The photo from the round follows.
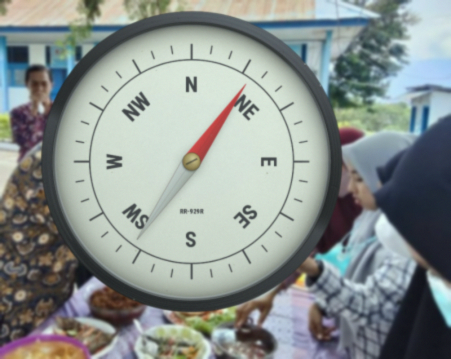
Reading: 35 °
